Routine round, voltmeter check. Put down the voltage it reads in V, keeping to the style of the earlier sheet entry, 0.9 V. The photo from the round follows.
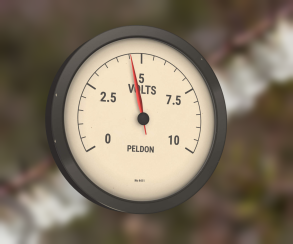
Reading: 4.5 V
